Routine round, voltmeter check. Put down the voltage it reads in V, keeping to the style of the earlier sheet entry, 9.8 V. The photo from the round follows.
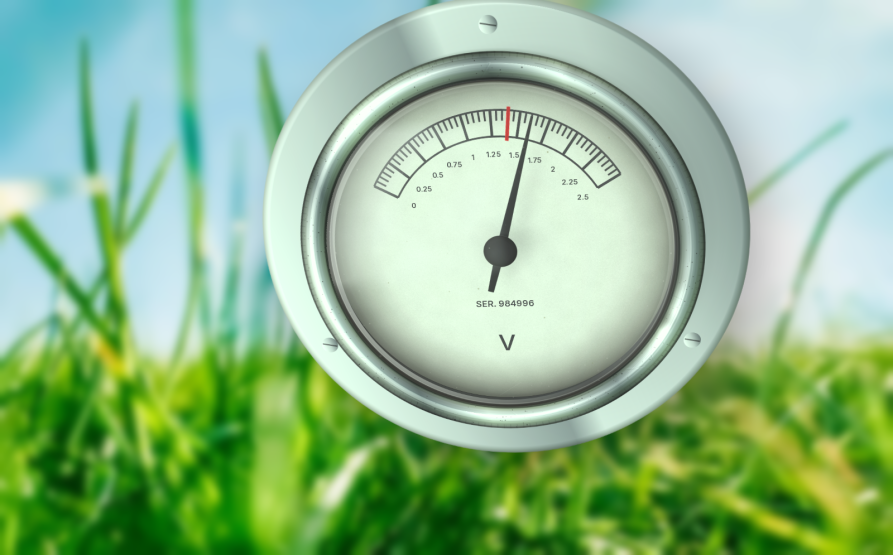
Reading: 1.6 V
